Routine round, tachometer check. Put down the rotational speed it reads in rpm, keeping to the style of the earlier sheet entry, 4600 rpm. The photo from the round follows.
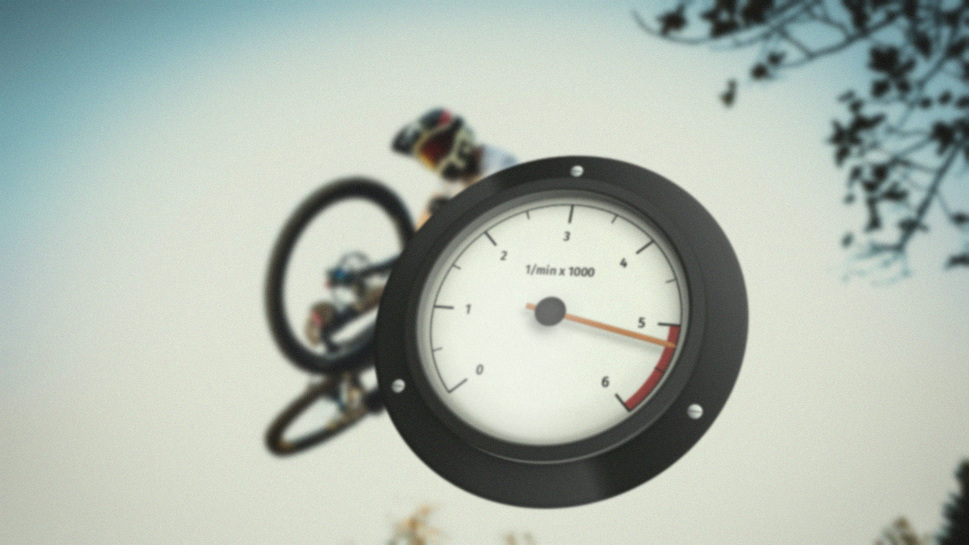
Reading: 5250 rpm
